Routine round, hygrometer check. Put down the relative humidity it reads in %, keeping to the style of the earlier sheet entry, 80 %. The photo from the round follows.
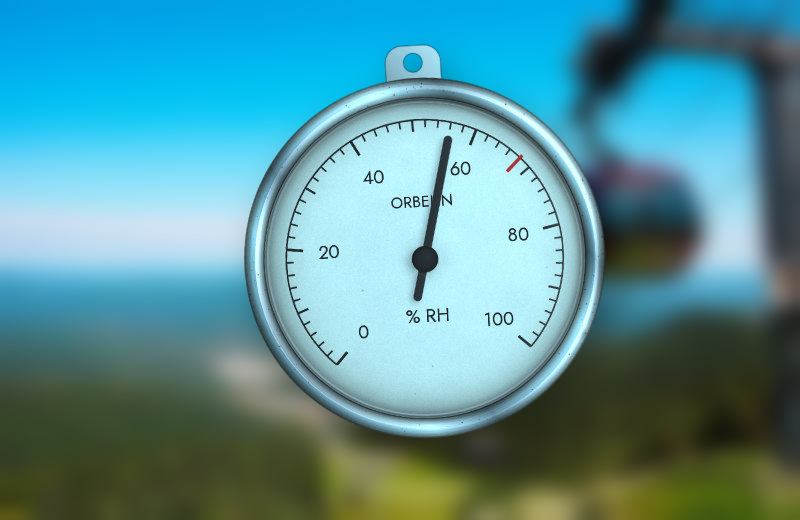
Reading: 56 %
